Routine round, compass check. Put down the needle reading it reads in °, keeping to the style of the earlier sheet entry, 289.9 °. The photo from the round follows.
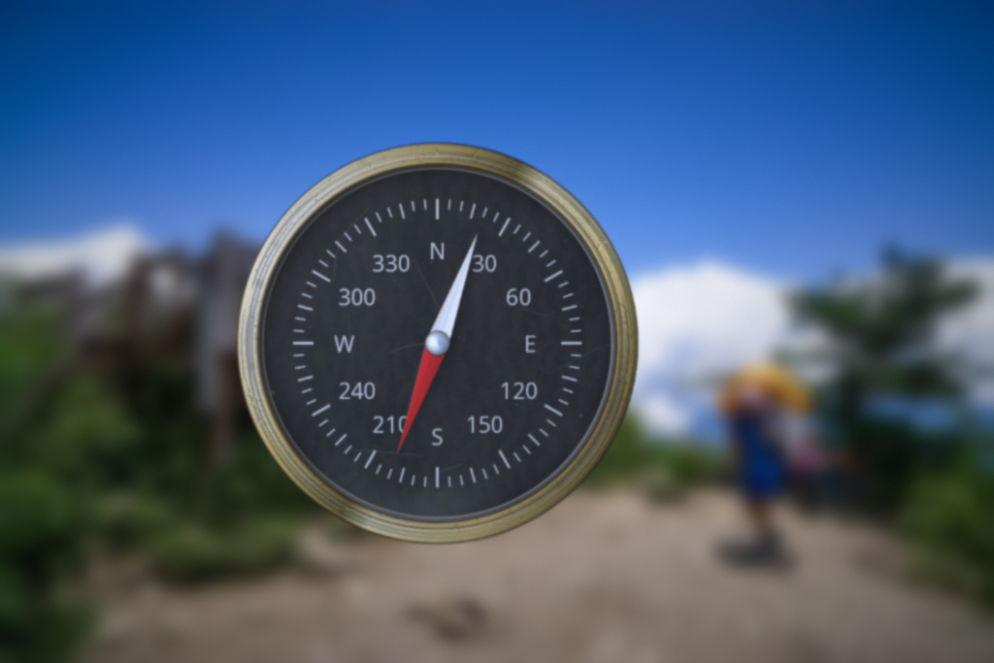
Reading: 200 °
